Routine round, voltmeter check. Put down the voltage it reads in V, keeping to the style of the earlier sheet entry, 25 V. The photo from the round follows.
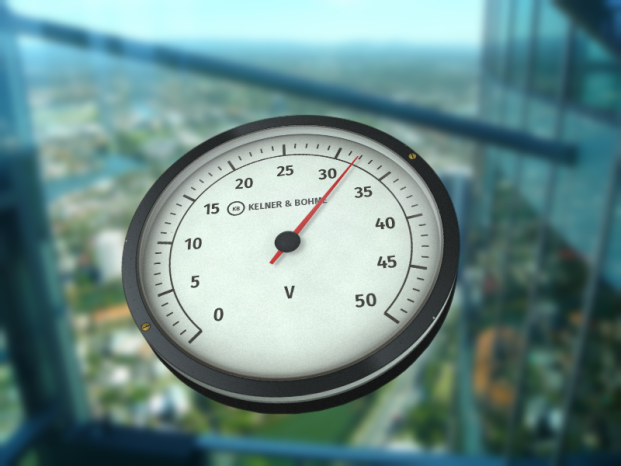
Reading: 32 V
